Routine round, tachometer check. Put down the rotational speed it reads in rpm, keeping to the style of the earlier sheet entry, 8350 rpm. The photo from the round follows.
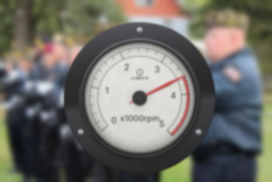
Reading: 3600 rpm
